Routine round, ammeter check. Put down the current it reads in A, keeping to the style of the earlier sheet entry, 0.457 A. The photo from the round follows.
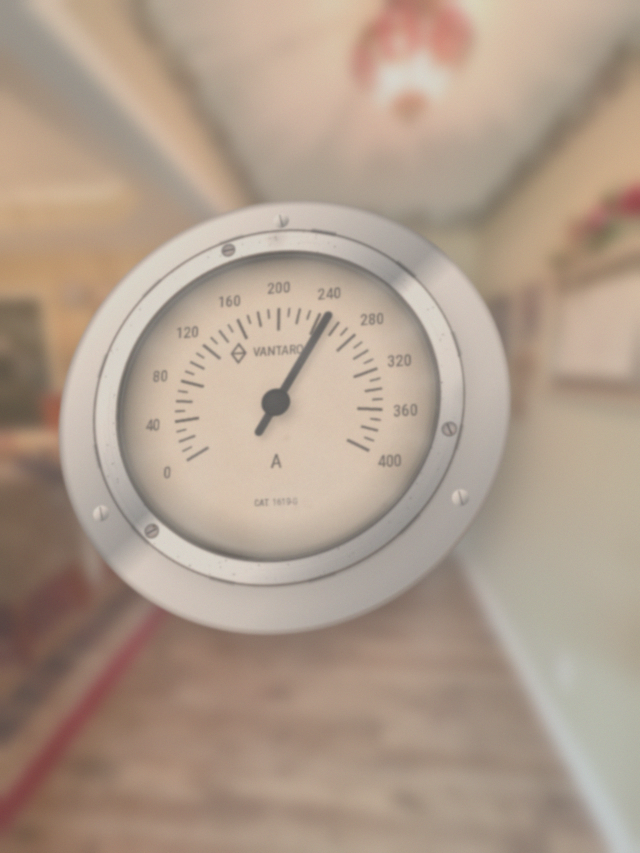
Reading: 250 A
